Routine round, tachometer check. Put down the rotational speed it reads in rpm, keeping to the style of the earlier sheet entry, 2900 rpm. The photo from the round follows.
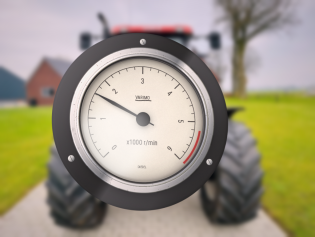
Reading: 1600 rpm
